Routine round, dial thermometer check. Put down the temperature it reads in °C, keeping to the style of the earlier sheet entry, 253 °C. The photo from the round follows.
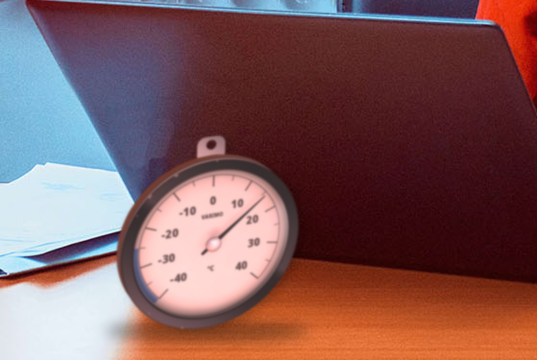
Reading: 15 °C
